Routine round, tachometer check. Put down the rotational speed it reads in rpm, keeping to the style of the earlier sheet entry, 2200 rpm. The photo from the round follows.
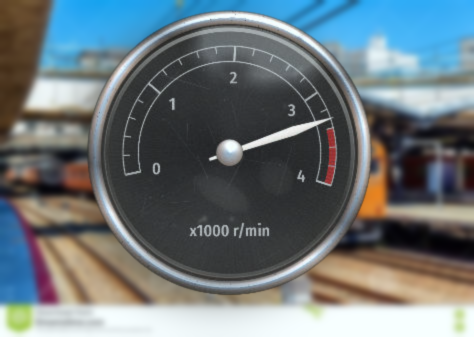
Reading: 3300 rpm
